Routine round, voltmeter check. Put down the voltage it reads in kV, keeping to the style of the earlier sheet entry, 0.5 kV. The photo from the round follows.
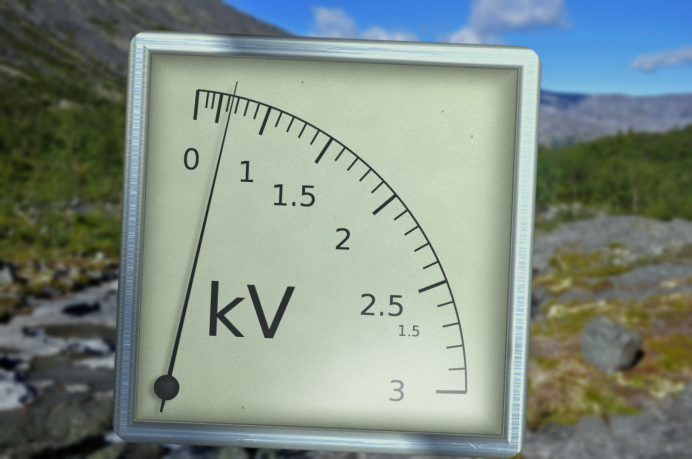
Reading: 0.65 kV
